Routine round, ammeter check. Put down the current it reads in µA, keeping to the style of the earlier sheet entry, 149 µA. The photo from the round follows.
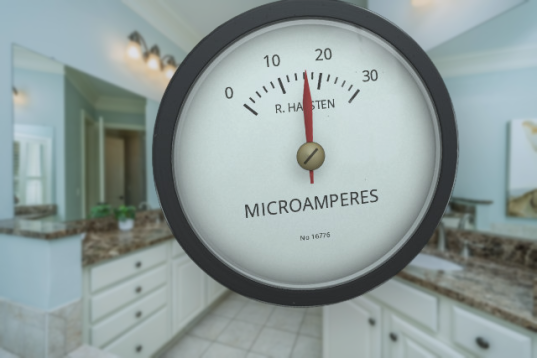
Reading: 16 µA
